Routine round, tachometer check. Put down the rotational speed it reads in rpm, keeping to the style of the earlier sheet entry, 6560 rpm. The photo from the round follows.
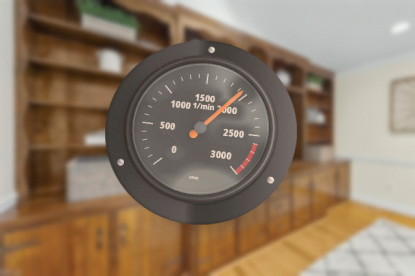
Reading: 1950 rpm
